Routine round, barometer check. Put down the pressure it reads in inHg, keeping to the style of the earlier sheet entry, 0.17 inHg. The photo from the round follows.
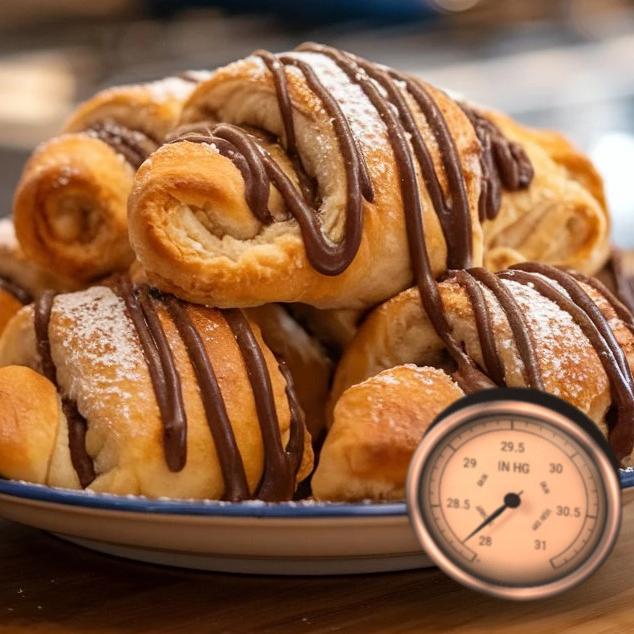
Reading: 28.15 inHg
